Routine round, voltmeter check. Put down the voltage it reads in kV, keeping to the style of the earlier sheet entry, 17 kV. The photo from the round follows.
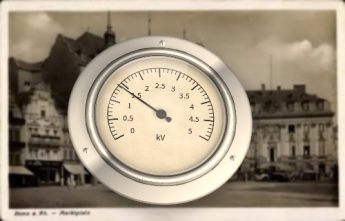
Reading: 1.4 kV
